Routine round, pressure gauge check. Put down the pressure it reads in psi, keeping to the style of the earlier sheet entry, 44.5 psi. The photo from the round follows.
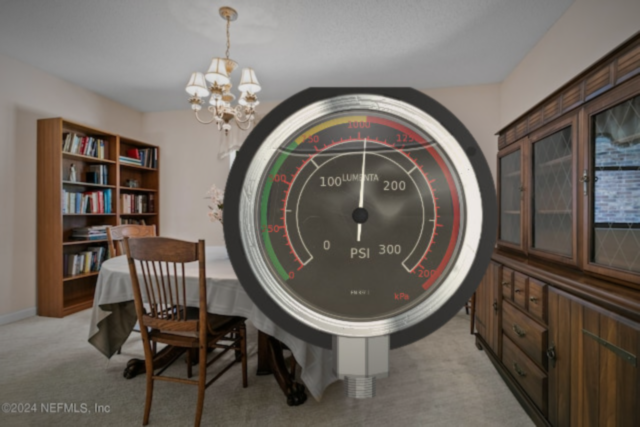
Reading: 150 psi
